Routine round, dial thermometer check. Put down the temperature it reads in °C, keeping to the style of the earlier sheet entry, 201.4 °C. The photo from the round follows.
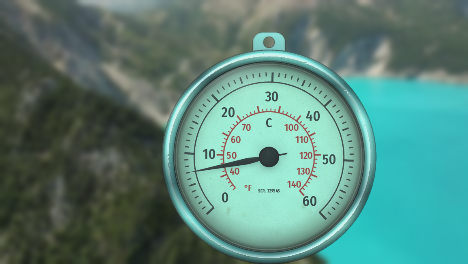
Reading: 7 °C
